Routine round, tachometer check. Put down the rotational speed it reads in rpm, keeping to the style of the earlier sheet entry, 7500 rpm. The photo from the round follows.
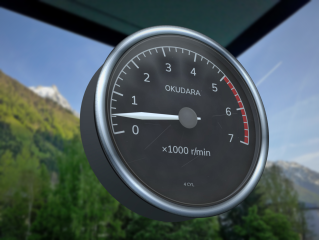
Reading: 400 rpm
